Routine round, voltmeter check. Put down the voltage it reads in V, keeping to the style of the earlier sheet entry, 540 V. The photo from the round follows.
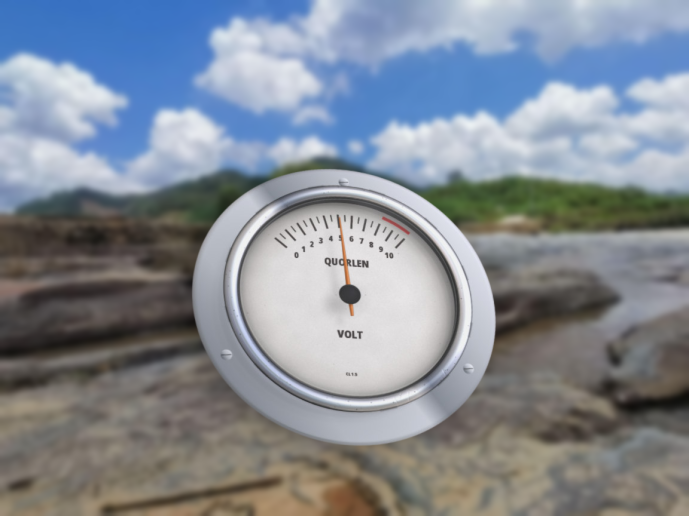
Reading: 5 V
